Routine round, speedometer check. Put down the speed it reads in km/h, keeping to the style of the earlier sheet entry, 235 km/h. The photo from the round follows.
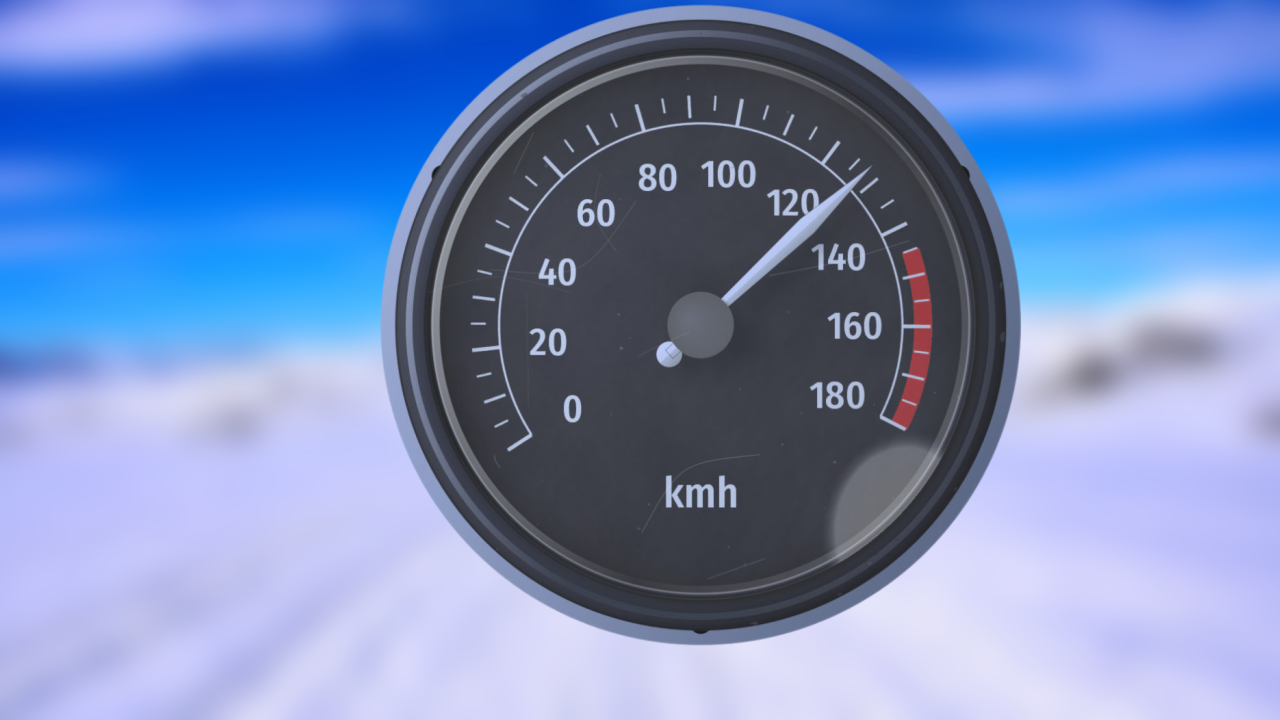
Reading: 127.5 km/h
